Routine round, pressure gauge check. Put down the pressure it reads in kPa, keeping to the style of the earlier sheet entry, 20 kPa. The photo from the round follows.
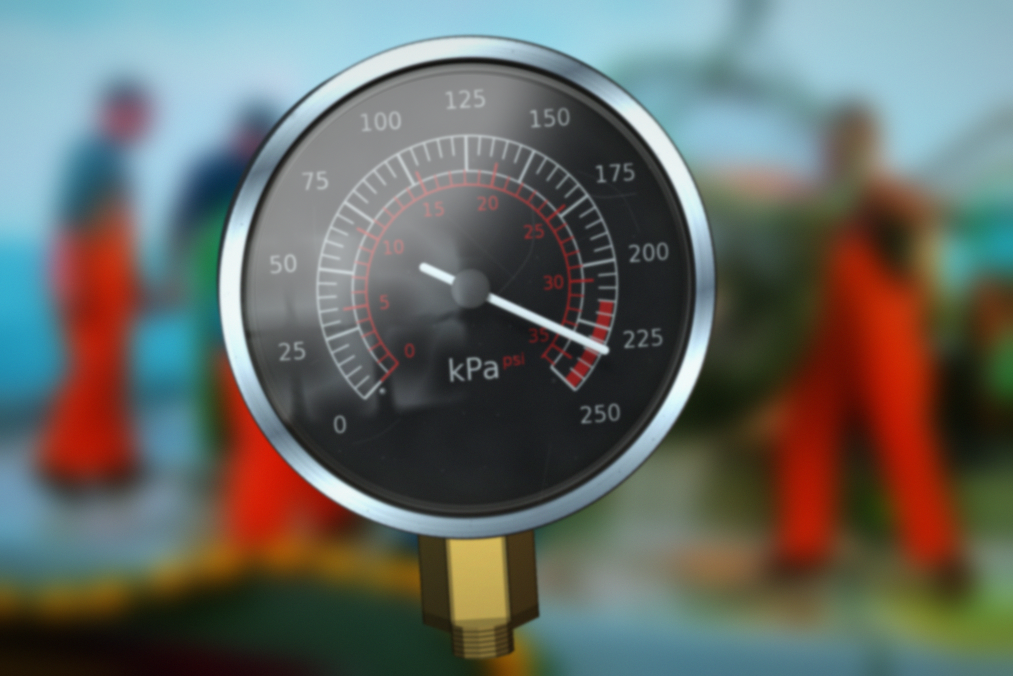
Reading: 232.5 kPa
